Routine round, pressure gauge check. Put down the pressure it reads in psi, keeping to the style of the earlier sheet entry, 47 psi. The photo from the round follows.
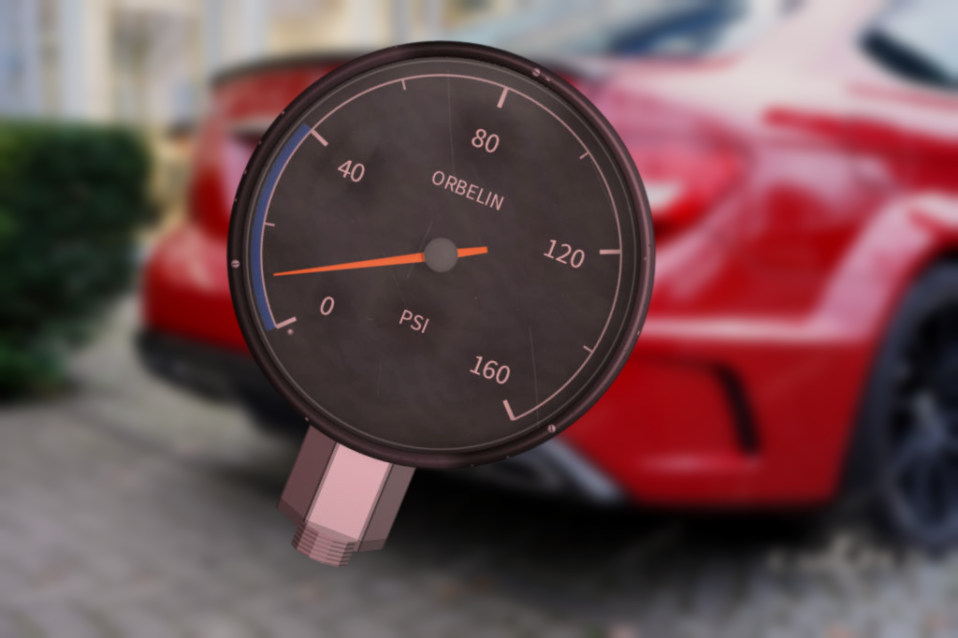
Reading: 10 psi
